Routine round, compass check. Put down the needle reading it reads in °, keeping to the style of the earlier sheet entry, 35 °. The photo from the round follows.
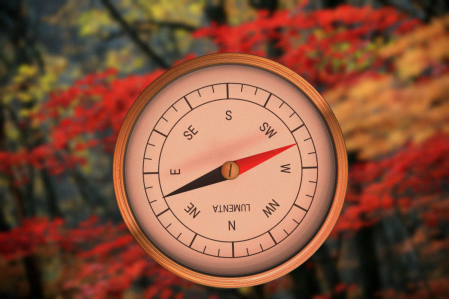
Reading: 250 °
